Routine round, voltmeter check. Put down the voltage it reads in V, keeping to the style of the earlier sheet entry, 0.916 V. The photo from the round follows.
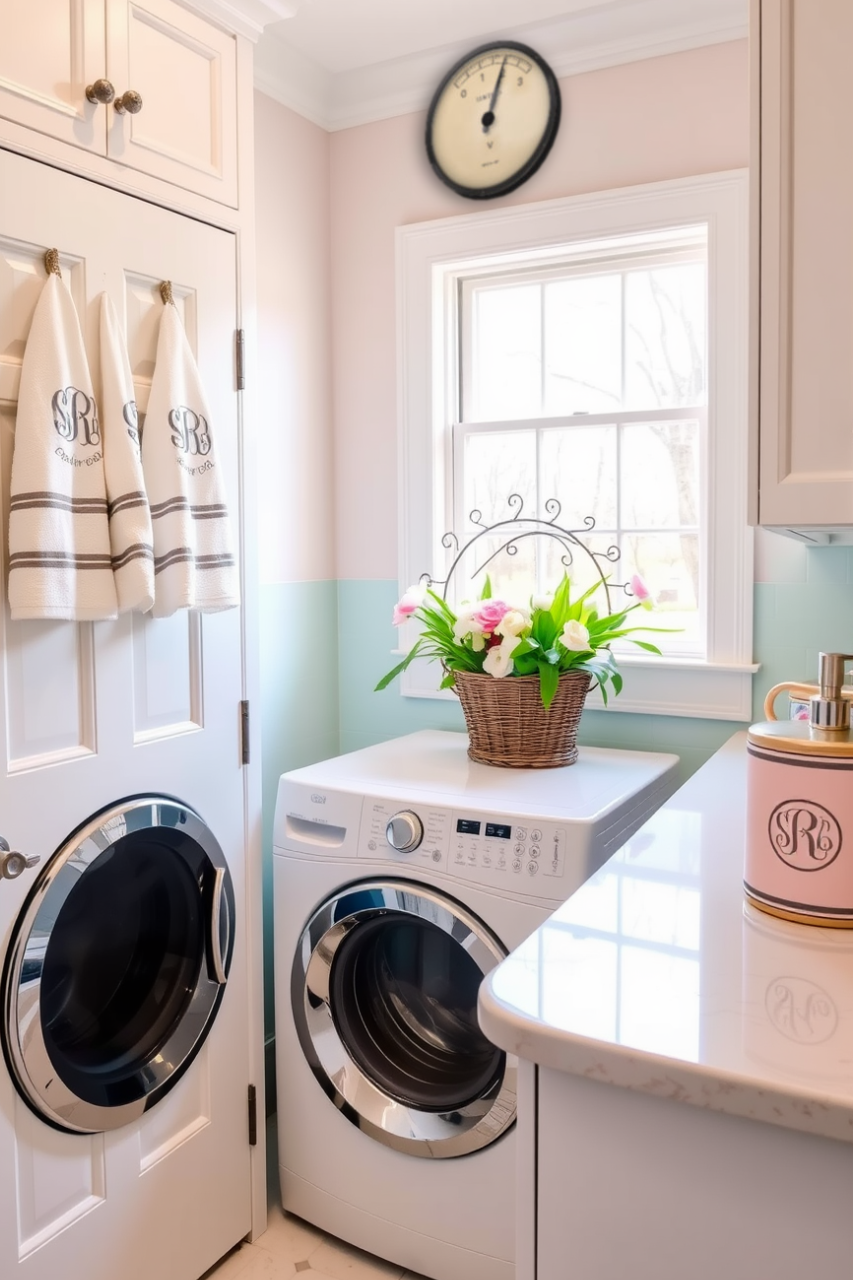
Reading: 2 V
